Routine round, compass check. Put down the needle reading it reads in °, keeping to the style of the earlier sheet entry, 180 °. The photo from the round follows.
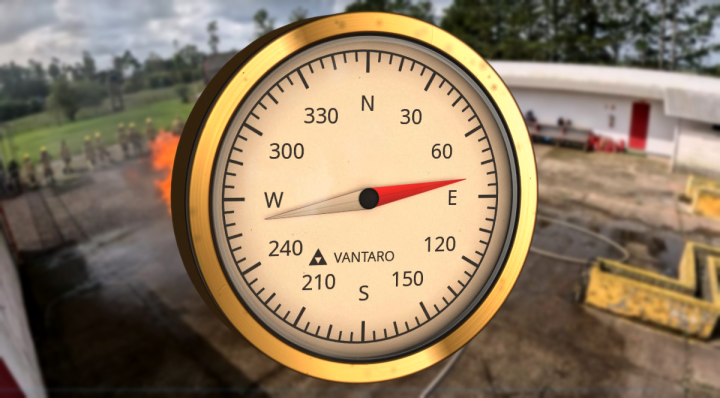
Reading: 80 °
